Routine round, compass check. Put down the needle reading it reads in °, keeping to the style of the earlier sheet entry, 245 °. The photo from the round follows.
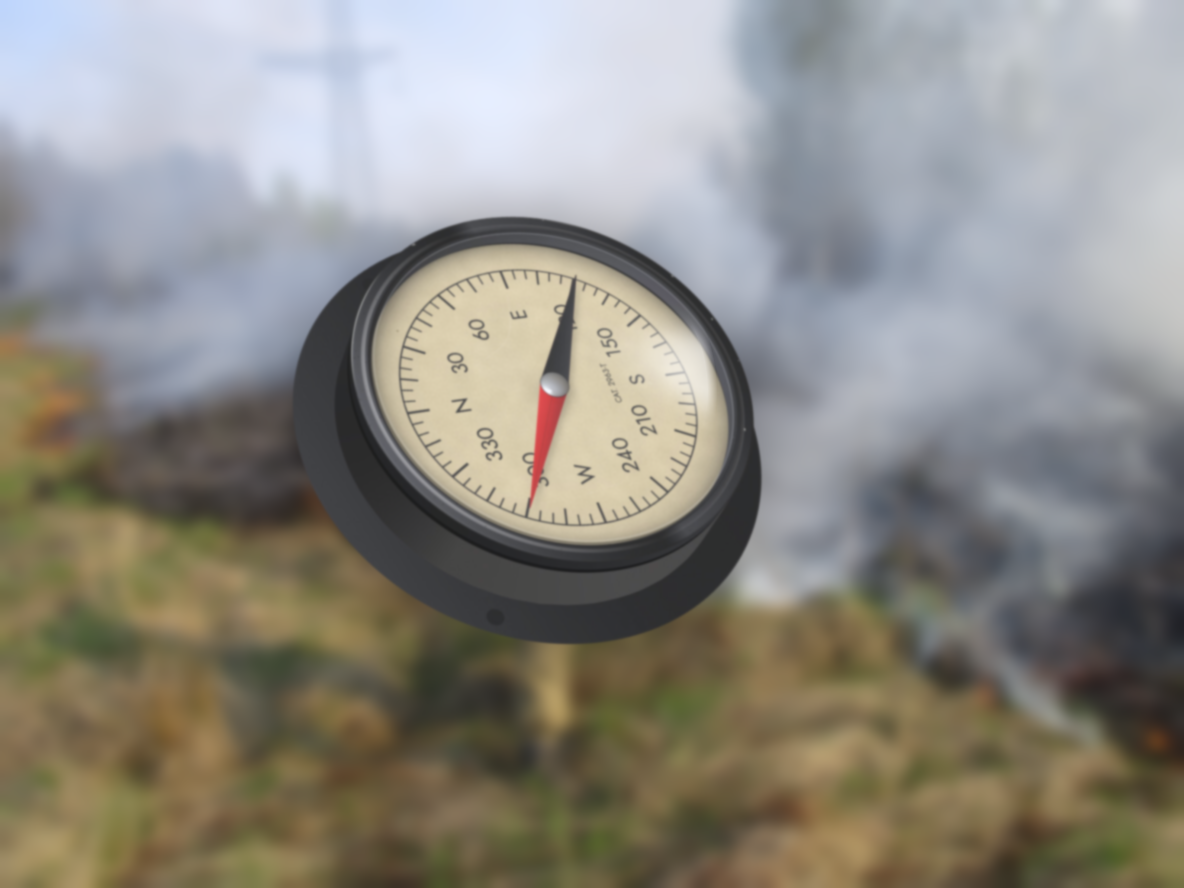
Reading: 300 °
